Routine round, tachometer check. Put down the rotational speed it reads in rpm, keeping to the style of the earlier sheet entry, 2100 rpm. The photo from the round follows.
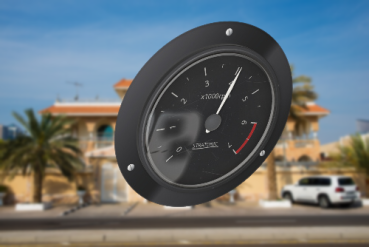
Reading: 4000 rpm
